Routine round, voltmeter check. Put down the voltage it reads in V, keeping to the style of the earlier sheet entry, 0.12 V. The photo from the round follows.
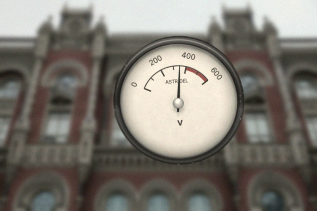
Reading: 350 V
